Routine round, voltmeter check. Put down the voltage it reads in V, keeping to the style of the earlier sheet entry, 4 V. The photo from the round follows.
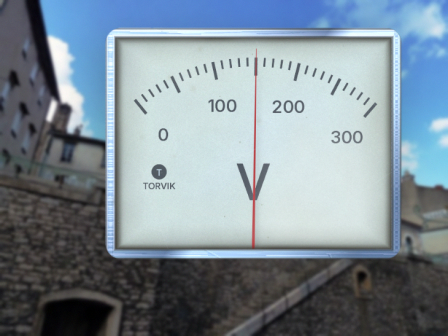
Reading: 150 V
